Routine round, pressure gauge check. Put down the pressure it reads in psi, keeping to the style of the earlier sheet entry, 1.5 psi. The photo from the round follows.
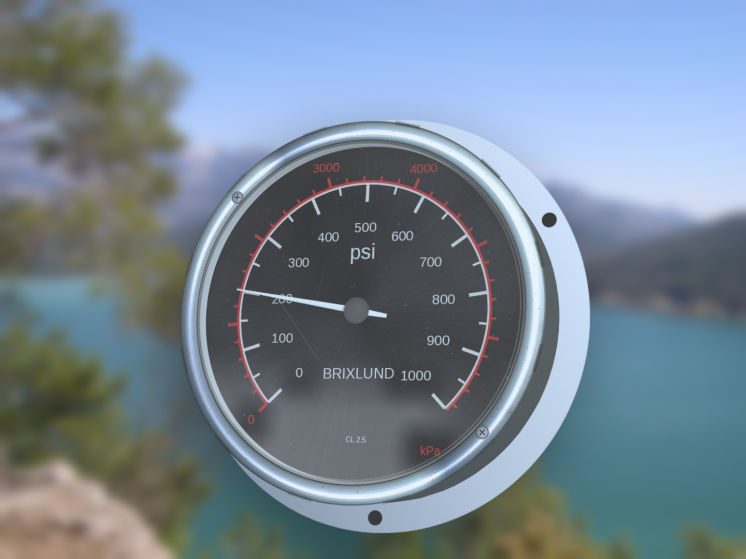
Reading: 200 psi
